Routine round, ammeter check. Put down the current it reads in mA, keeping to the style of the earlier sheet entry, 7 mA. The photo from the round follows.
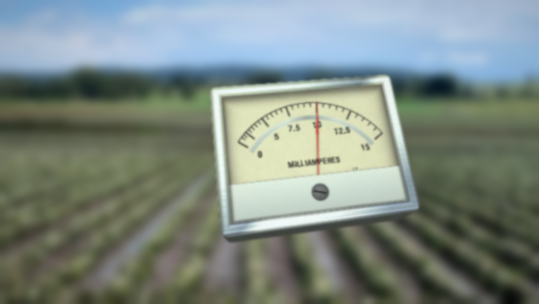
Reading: 10 mA
